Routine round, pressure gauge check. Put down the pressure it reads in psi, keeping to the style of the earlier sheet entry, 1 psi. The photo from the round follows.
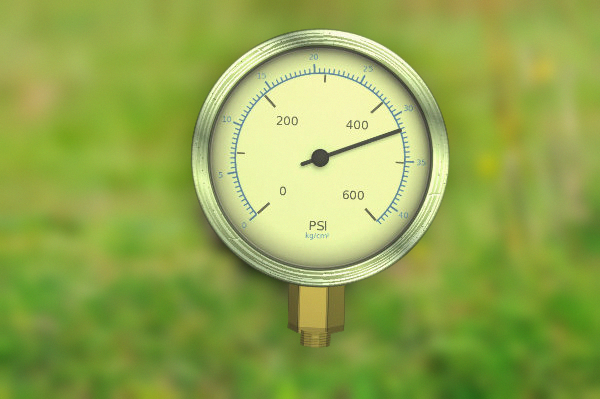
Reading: 450 psi
